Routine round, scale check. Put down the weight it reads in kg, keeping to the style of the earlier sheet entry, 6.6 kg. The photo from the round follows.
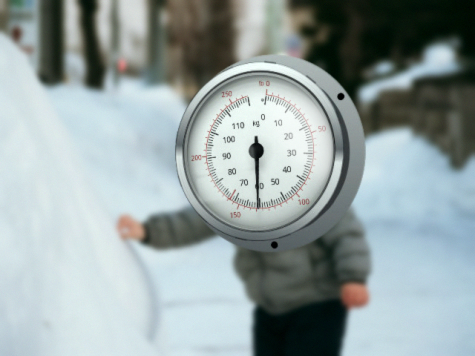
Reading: 60 kg
